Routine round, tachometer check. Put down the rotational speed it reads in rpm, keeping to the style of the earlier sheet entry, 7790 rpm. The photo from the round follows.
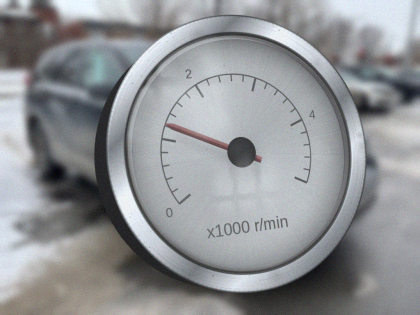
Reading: 1200 rpm
